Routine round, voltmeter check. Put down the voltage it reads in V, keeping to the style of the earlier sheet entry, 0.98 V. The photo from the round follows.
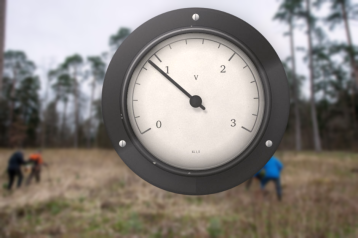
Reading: 0.9 V
